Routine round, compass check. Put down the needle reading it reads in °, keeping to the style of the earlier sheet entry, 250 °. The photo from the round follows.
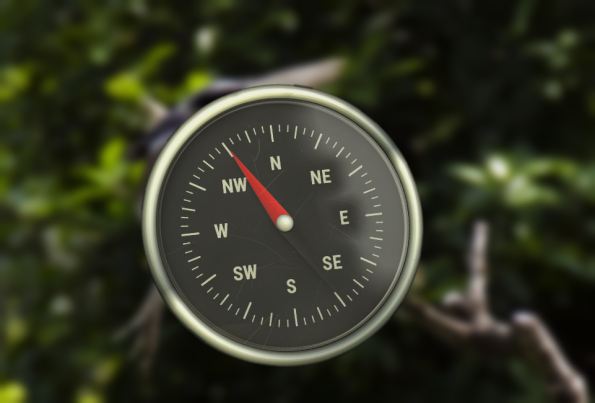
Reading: 330 °
